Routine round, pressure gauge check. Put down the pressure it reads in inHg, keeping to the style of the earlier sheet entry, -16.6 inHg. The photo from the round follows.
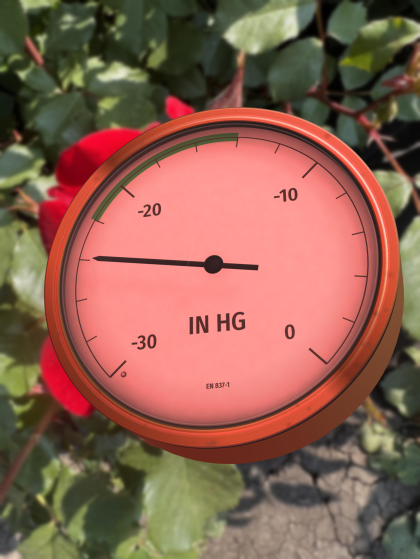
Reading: -24 inHg
